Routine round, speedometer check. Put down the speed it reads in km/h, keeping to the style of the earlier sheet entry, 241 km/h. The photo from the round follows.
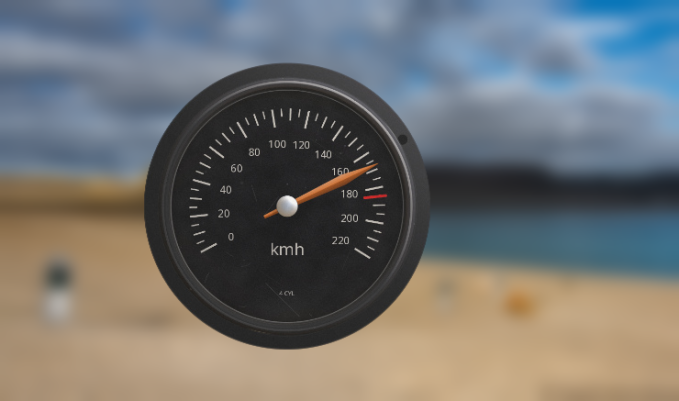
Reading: 167.5 km/h
